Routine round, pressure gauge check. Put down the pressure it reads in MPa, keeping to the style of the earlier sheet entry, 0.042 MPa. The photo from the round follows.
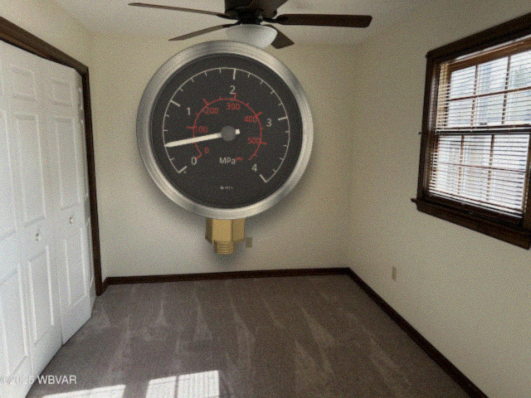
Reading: 0.4 MPa
